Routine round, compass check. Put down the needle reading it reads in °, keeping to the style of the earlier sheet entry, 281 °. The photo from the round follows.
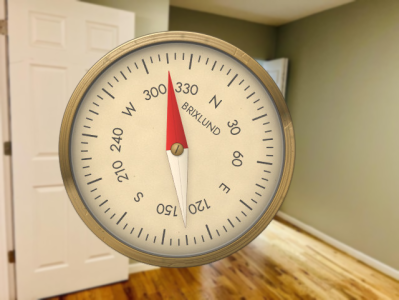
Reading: 315 °
